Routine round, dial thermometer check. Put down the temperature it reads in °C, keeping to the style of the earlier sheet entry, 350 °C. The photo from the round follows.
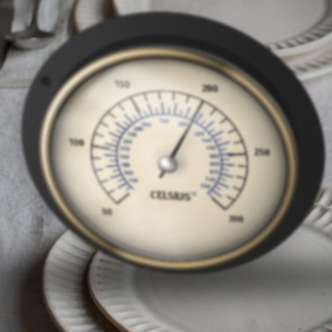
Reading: 200 °C
